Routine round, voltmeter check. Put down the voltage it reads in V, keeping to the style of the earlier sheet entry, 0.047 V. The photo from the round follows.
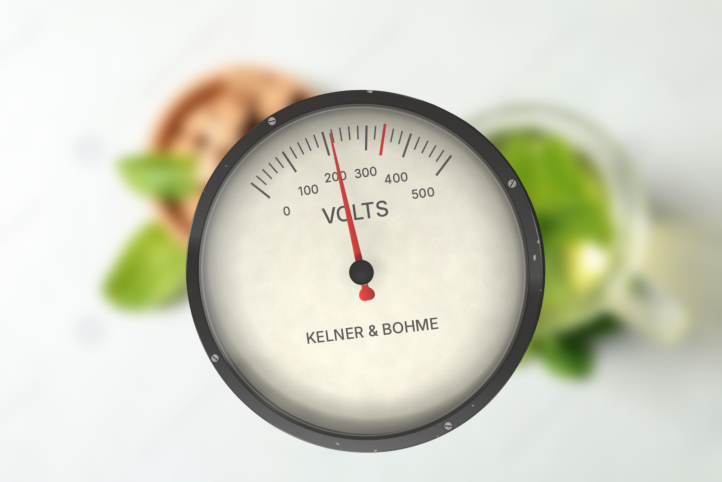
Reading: 220 V
